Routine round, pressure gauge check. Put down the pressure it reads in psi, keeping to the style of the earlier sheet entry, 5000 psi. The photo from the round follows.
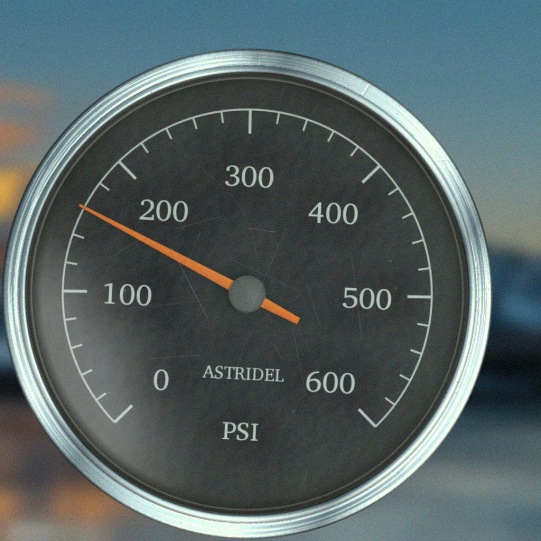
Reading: 160 psi
